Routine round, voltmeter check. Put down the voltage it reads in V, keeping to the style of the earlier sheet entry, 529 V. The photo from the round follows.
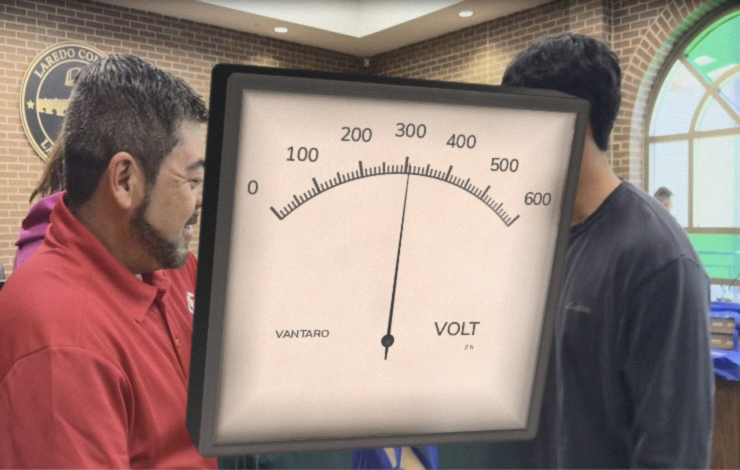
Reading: 300 V
